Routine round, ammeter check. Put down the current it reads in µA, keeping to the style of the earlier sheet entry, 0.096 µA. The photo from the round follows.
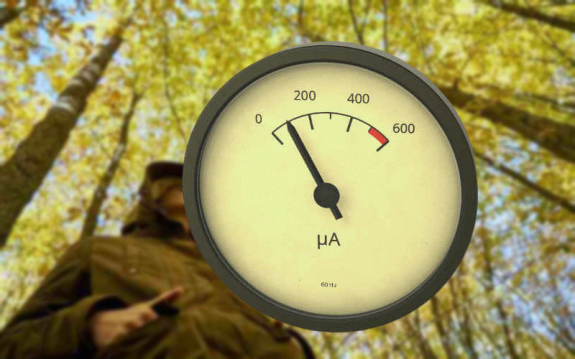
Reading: 100 µA
